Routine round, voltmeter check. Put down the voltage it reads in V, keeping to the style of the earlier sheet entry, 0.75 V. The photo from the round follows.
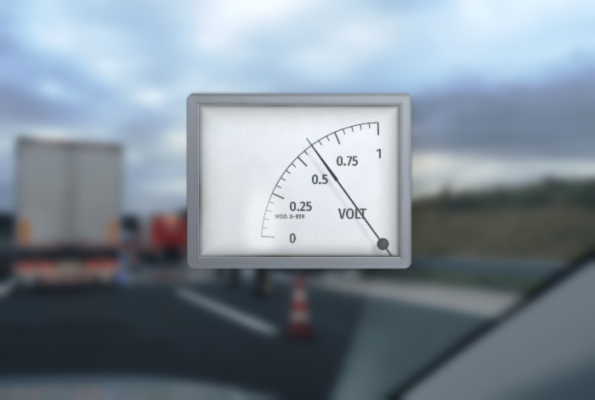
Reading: 0.6 V
